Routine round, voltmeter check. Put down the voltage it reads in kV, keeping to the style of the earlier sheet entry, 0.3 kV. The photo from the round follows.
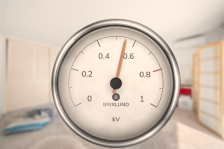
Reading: 0.55 kV
